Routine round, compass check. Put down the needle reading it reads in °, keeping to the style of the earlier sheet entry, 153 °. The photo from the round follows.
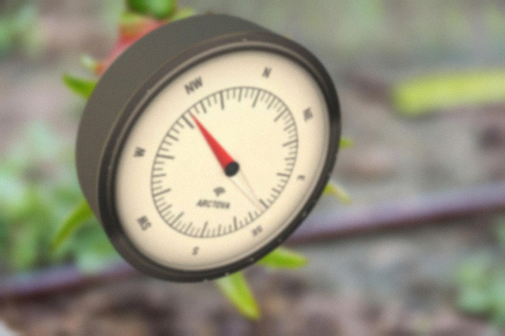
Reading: 305 °
